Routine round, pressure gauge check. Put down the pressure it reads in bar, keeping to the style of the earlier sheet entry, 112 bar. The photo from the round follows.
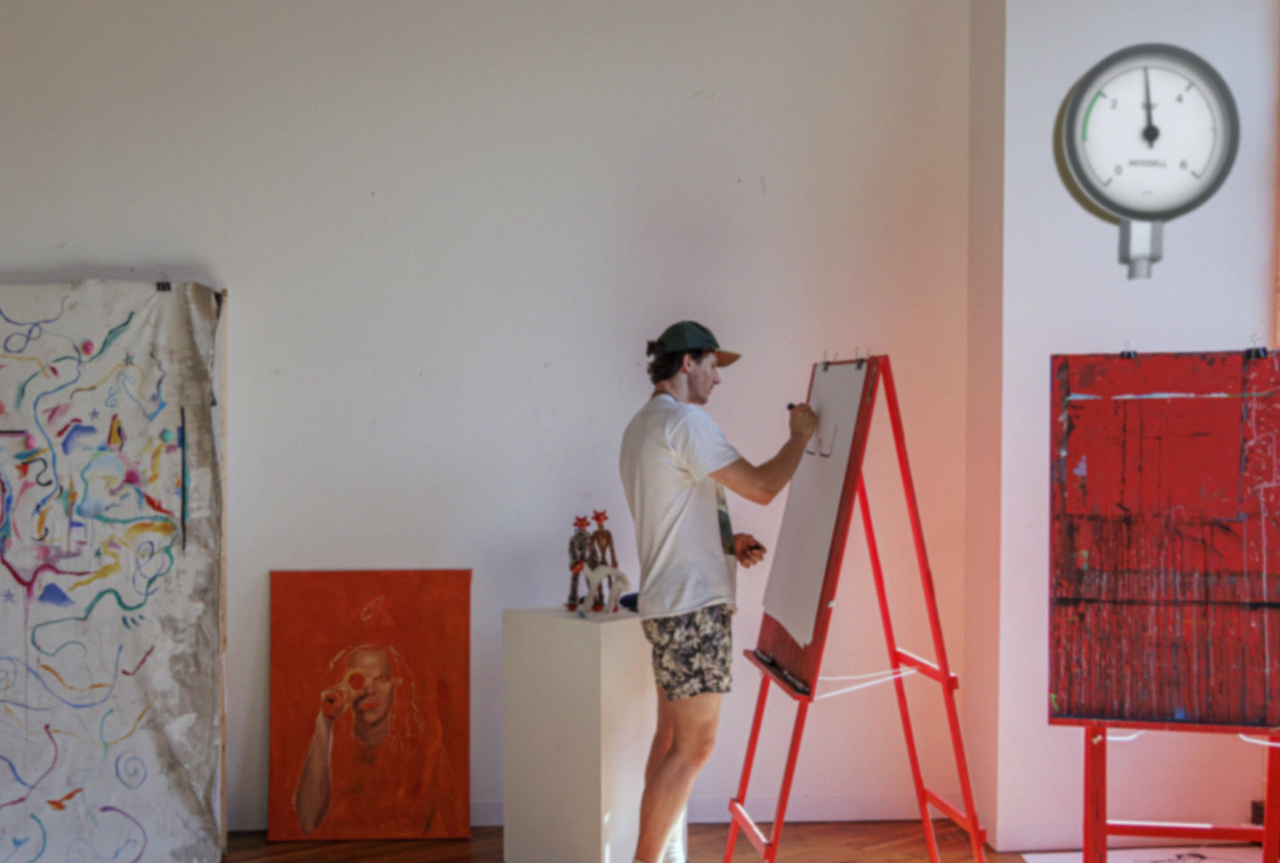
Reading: 3 bar
